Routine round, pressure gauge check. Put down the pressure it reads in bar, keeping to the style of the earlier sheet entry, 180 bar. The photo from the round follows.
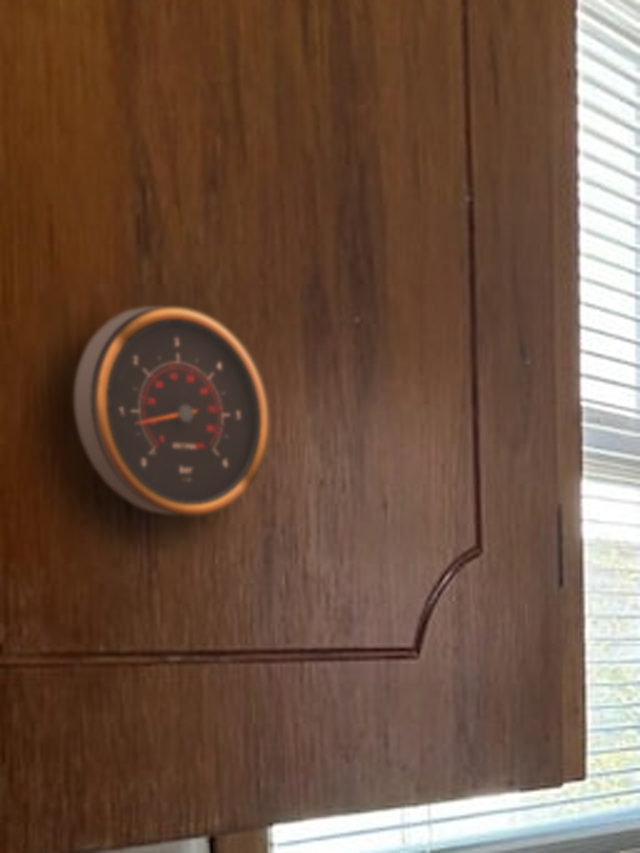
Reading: 0.75 bar
